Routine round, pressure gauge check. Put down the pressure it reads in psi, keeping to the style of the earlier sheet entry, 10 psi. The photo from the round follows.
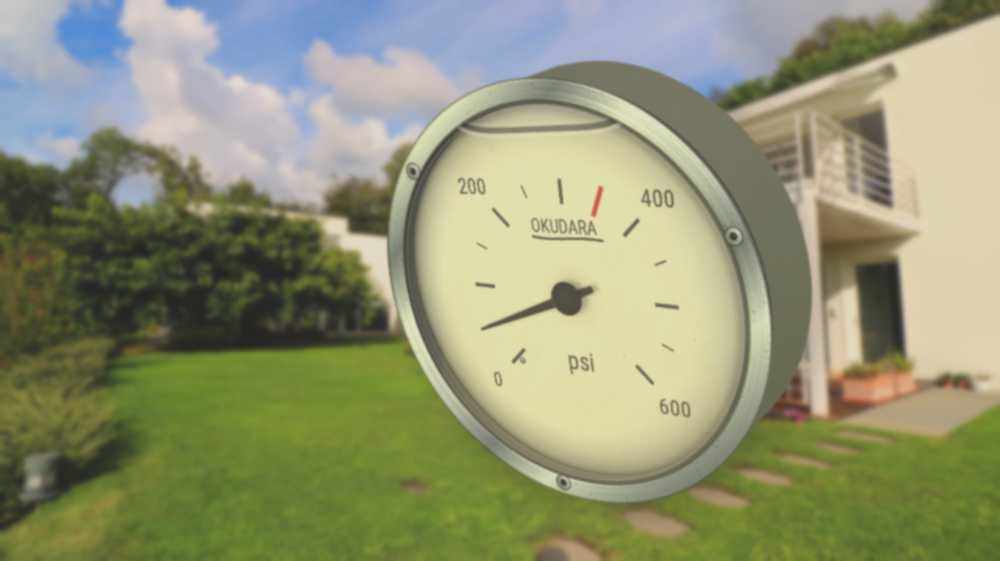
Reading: 50 psi
